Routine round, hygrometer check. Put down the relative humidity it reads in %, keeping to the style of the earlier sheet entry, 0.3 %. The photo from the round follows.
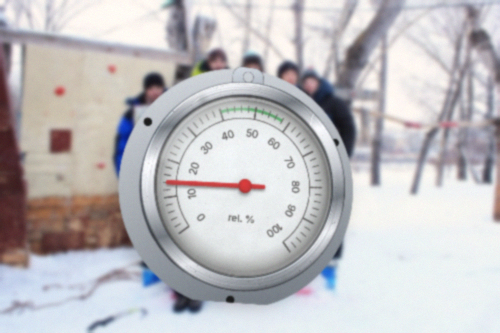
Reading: 14 %
